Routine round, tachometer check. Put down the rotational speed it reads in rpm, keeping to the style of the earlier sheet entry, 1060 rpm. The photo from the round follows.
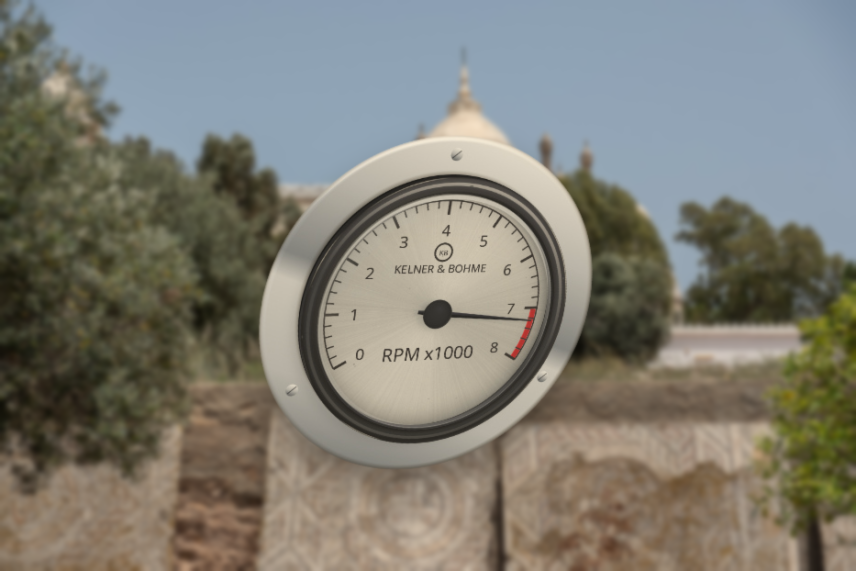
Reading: 7200 rpm
